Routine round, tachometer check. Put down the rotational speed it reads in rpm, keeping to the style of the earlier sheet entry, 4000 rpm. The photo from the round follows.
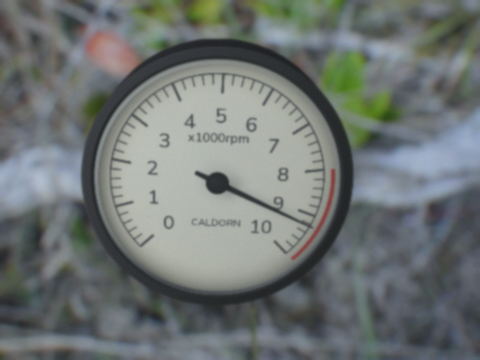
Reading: 9200 rpm
